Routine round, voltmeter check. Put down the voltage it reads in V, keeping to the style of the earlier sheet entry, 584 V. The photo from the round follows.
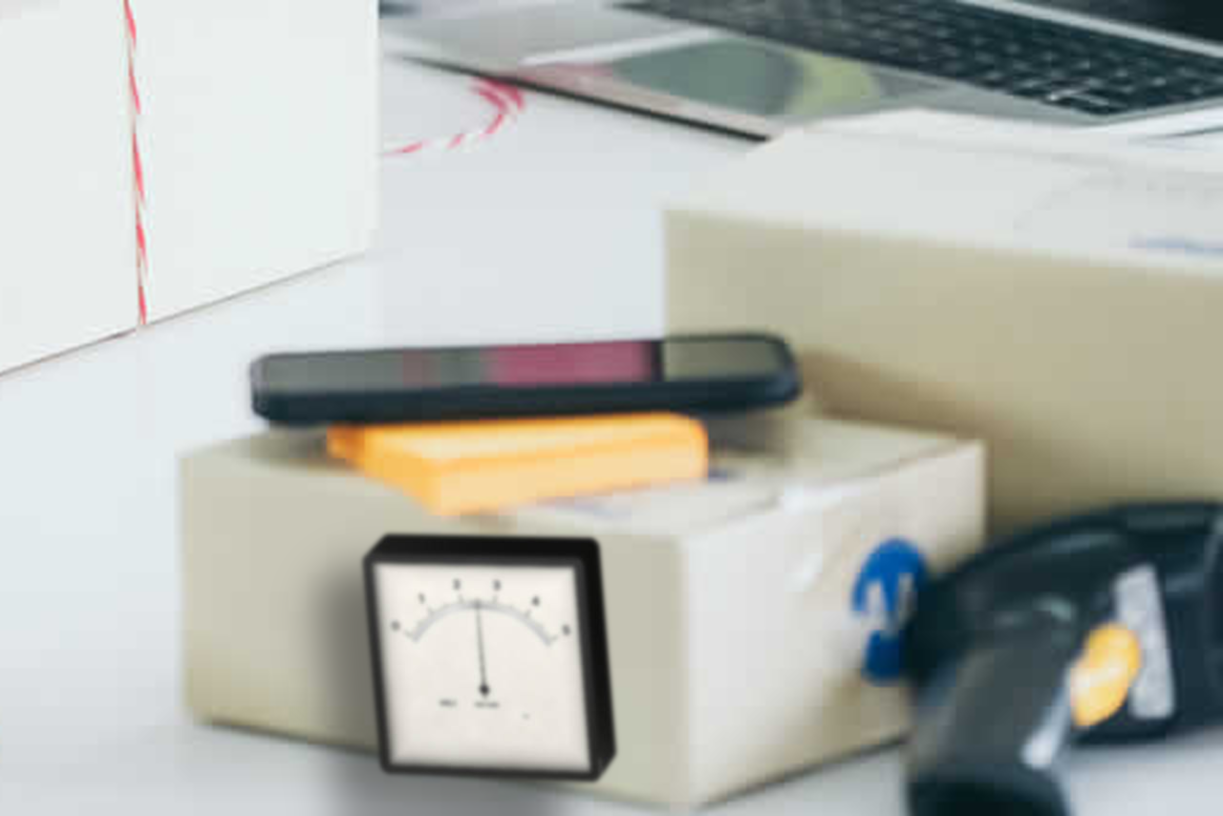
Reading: 2.5 V
